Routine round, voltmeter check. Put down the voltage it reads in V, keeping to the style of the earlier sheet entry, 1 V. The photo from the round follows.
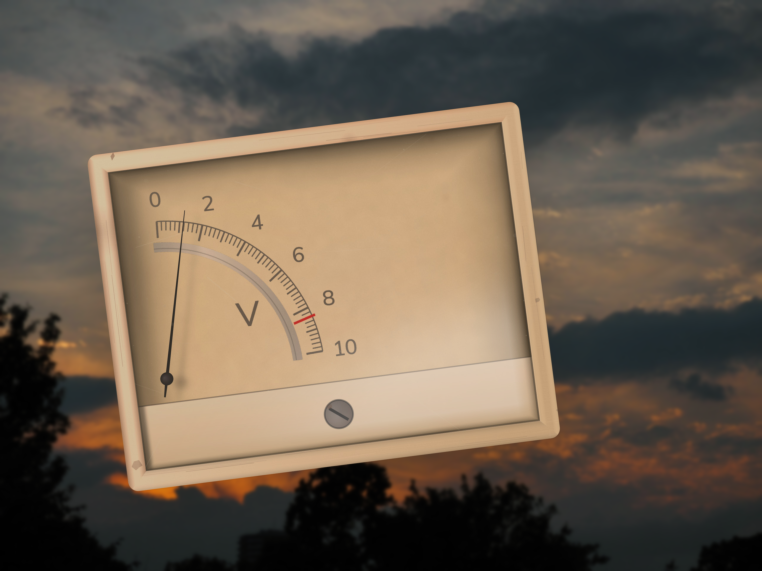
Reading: 1.2 V
